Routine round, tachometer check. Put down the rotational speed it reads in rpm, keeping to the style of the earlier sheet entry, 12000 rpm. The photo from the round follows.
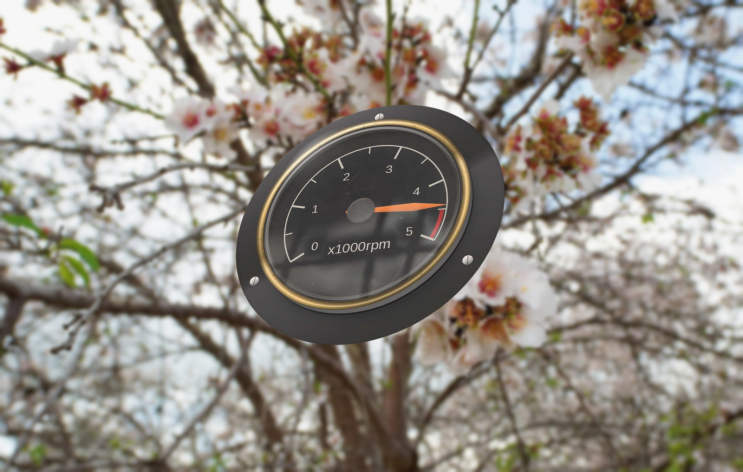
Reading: 4500 rpm
